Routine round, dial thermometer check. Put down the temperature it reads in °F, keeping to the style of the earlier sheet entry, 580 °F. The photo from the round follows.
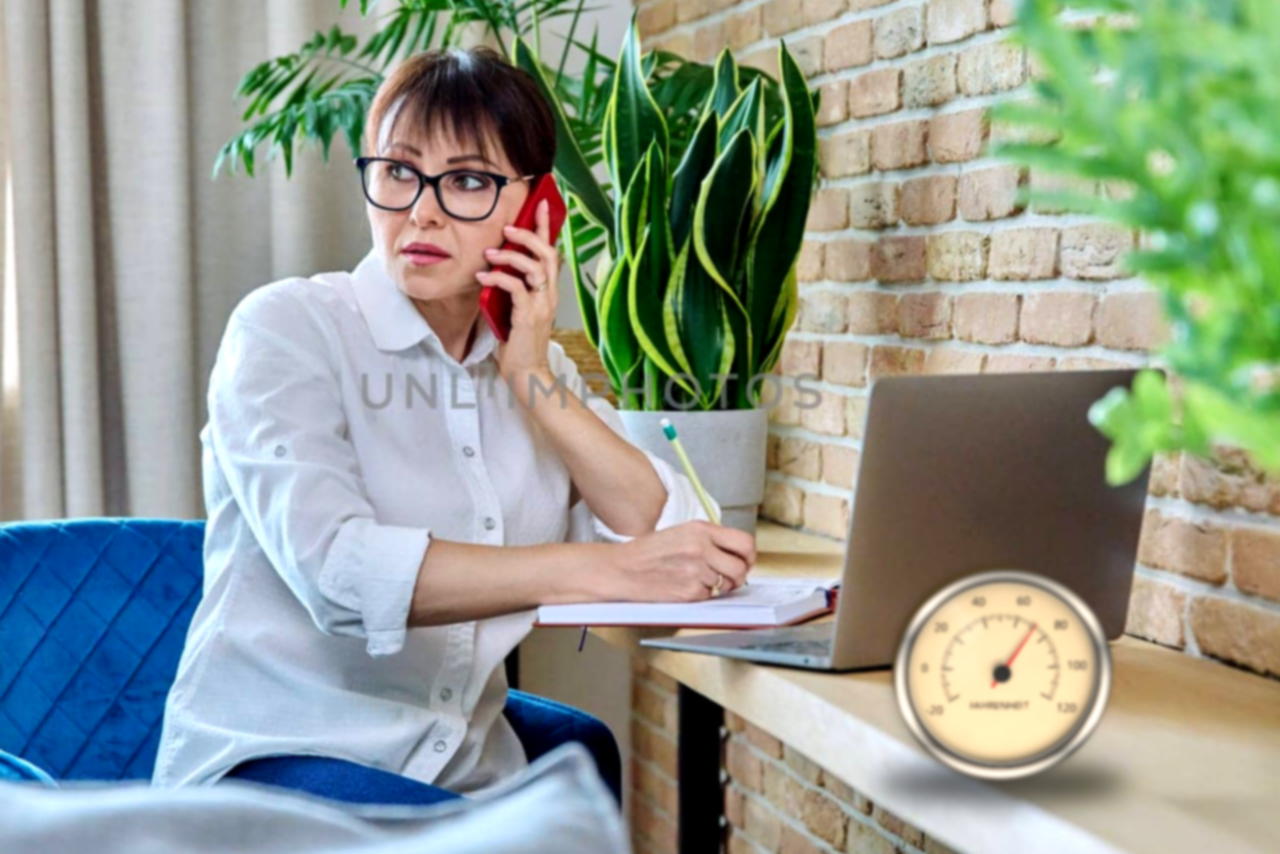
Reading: 70 °F
